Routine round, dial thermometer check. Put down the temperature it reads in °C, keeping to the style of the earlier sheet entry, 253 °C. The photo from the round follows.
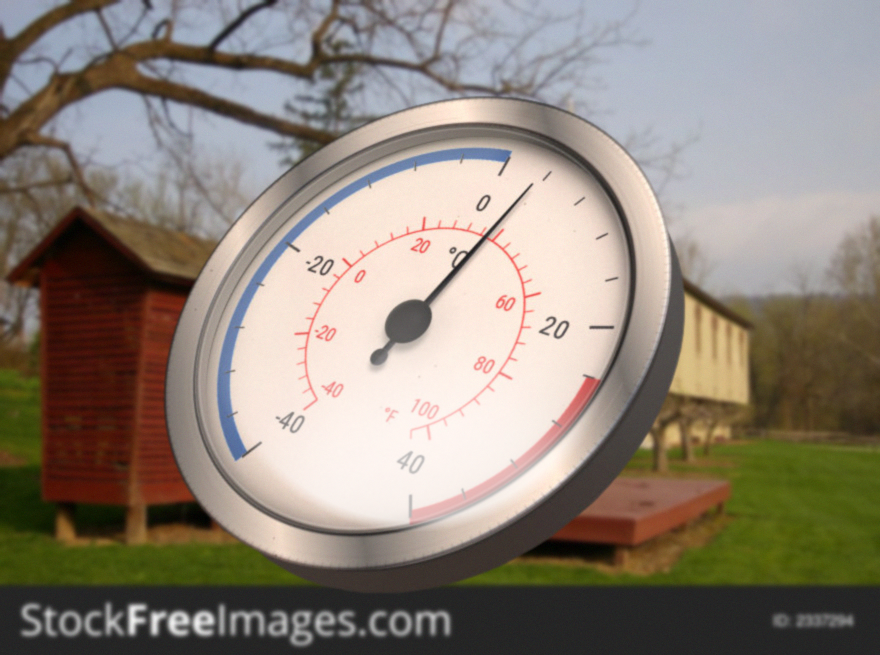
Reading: 4 °C
